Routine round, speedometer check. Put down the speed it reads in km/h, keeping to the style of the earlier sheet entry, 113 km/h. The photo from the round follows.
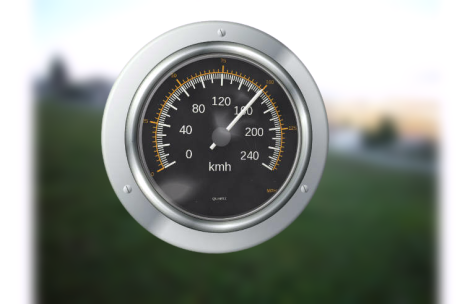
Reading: 160 km/h
